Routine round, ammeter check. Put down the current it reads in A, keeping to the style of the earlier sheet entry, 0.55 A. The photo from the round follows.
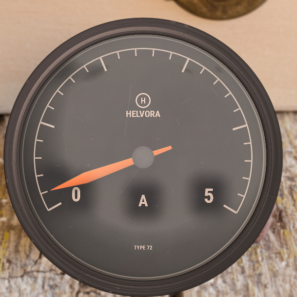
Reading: 0.2 A
